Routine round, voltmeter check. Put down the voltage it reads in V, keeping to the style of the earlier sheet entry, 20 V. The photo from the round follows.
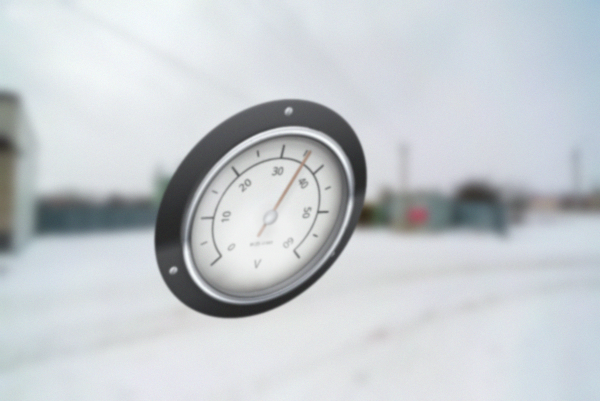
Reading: 35 V
